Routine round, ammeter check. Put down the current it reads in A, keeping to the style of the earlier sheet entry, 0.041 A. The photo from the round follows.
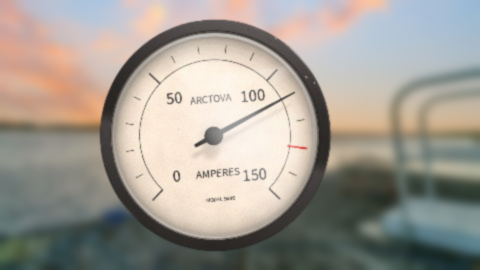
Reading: 110 A
